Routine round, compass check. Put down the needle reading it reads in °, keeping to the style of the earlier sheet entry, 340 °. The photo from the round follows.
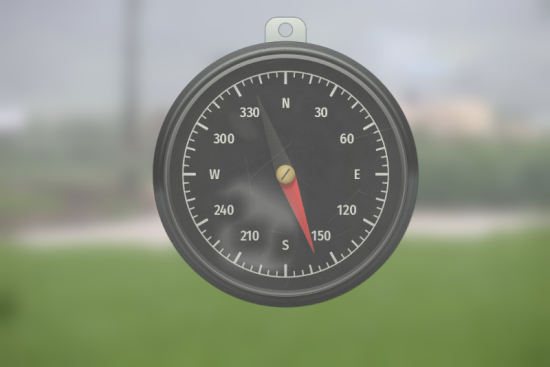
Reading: 160 °
